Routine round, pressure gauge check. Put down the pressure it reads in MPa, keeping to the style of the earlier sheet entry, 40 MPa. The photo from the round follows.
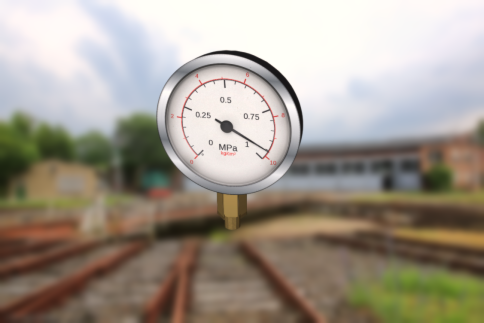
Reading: 0.95 MPa
